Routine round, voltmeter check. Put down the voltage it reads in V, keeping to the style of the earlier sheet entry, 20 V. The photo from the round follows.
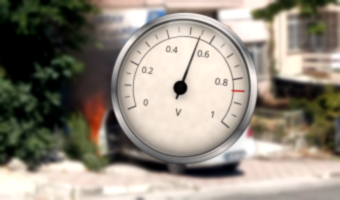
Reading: 0.55 V
